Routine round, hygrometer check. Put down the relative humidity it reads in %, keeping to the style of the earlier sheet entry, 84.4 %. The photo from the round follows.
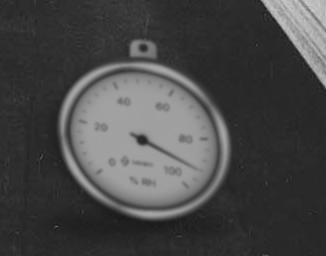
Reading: 92 %
